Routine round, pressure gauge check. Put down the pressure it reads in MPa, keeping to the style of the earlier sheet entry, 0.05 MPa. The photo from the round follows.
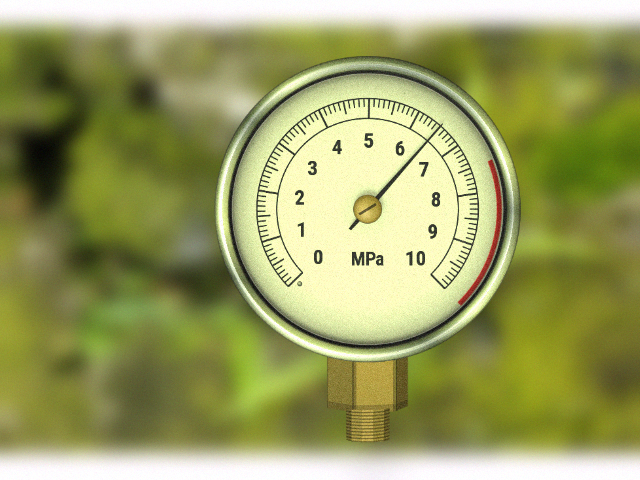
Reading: 6.5 MPa
